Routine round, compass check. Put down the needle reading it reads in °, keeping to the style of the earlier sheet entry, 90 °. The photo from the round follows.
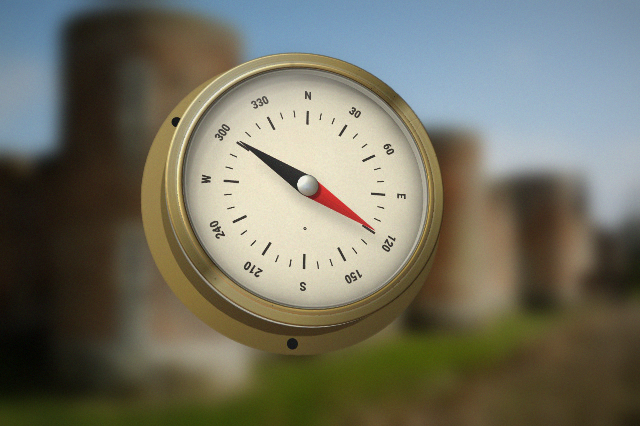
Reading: 120 °
